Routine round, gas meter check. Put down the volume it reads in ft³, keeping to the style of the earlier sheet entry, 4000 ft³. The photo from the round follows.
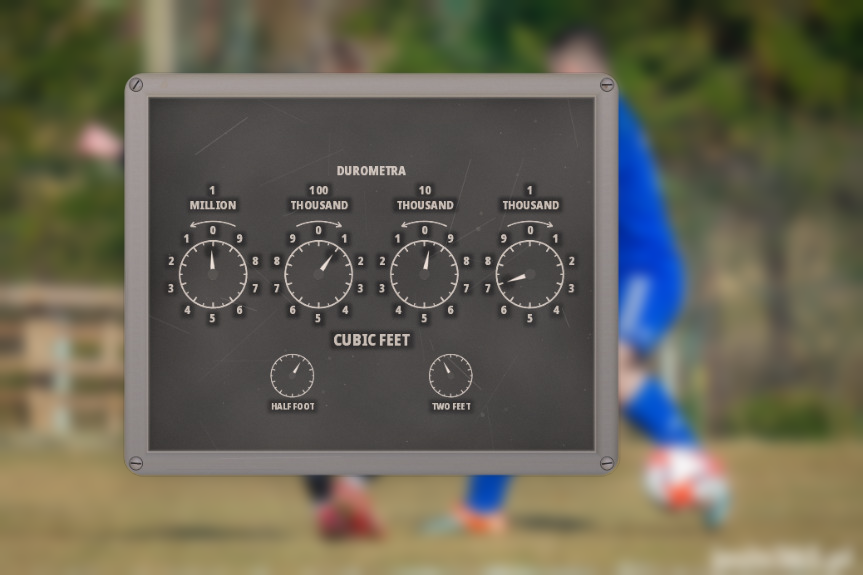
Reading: 9700 ft³
